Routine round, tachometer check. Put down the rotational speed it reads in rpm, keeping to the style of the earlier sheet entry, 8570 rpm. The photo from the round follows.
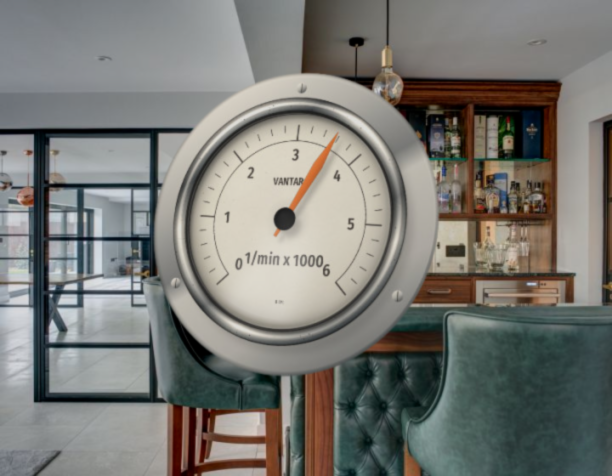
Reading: 3600 rpm
